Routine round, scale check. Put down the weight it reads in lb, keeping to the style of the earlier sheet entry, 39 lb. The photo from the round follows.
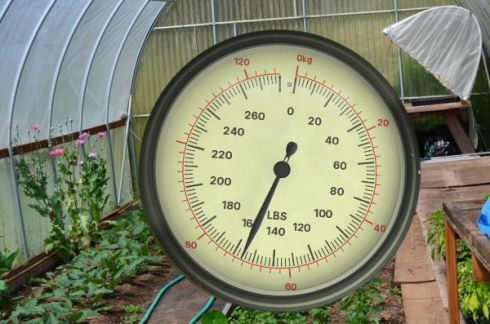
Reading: 156 lb
